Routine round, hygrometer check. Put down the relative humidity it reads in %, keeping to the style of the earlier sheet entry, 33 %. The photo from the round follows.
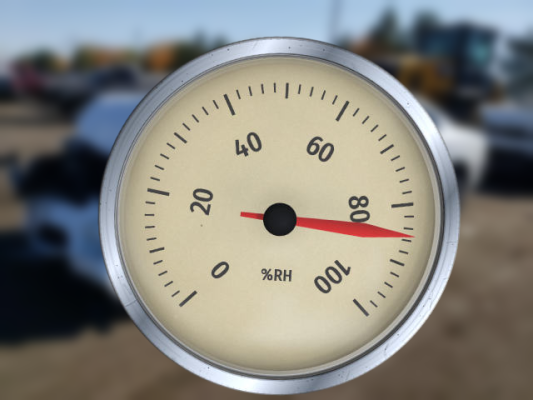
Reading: 85 %
